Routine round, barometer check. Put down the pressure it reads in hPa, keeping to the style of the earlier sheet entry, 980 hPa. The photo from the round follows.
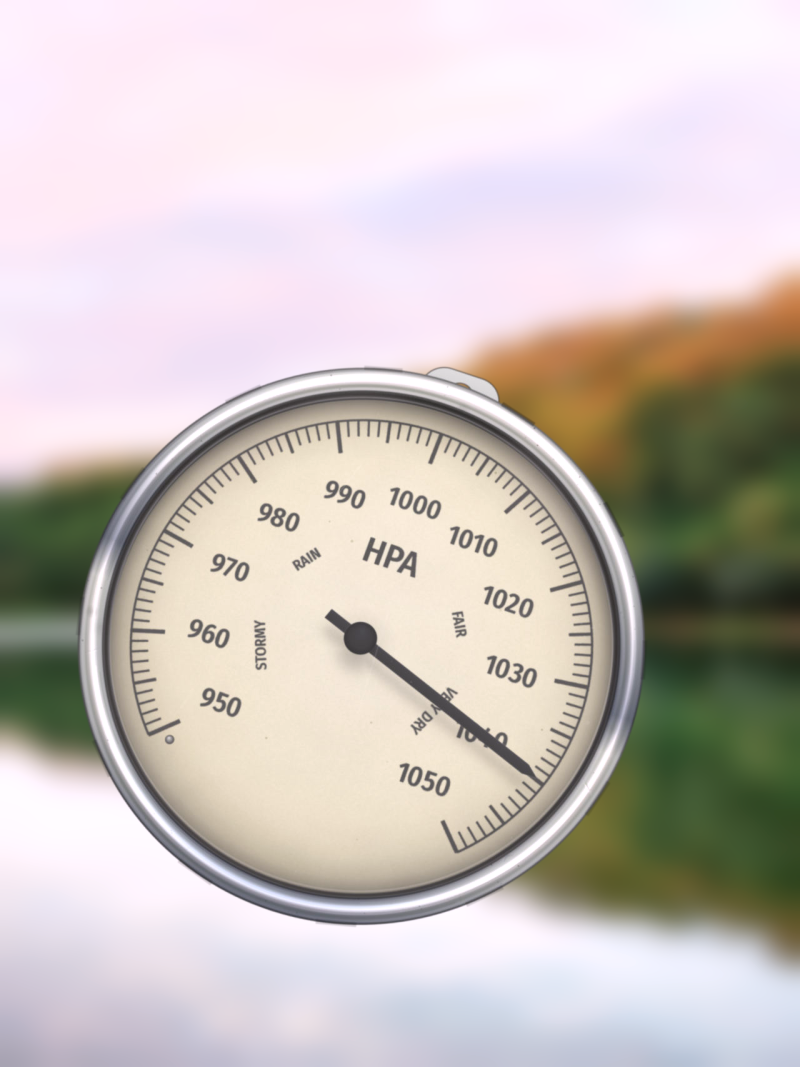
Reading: 1040 hPa
